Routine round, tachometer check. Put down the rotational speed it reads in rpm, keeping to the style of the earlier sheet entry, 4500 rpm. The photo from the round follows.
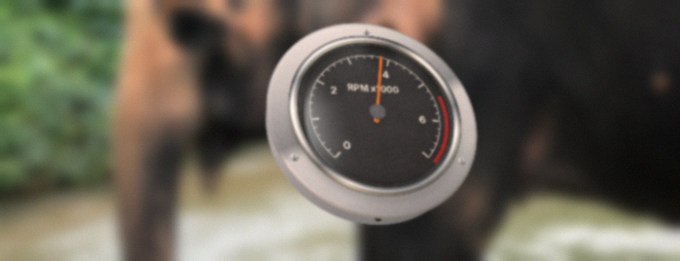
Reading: 3800 rpm
